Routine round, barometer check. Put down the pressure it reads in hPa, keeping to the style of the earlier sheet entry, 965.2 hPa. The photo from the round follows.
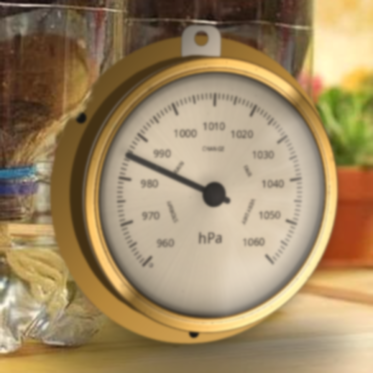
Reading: 985 hPa
